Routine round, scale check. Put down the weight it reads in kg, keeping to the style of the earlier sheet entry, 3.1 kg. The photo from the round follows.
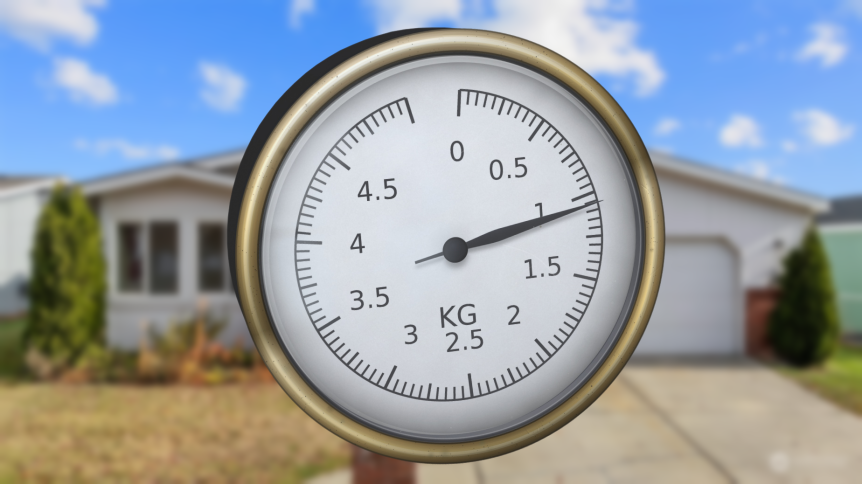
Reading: 1.05 kg
